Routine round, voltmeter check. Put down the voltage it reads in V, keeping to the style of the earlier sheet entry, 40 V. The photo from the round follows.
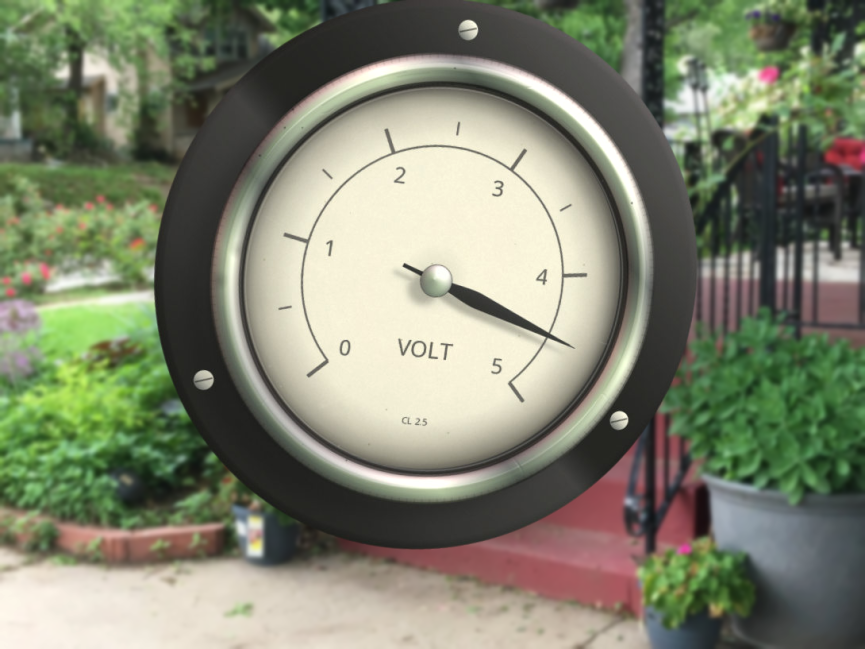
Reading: 4.5 V
